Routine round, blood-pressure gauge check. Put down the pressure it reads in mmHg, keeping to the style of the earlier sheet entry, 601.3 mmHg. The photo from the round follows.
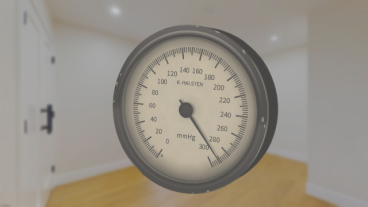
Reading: 290 mmHg
